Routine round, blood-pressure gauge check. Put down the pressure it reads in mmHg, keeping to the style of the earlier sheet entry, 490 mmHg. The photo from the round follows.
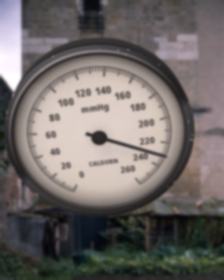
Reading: 230 mmHg
